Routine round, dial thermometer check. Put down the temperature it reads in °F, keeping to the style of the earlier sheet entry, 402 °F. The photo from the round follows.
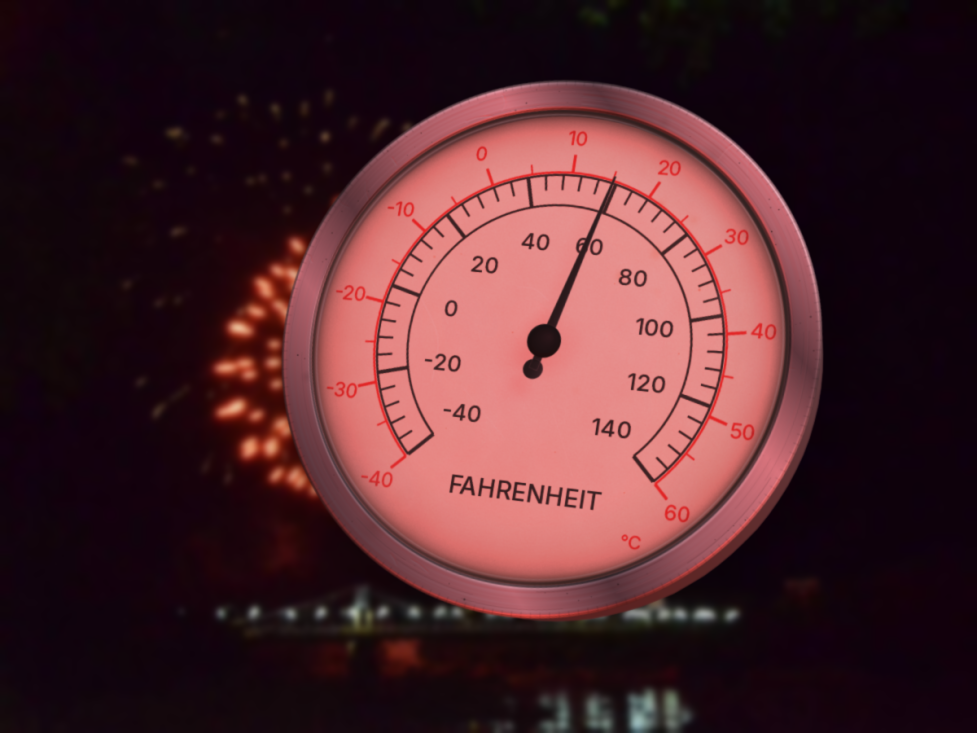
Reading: 60 °F
